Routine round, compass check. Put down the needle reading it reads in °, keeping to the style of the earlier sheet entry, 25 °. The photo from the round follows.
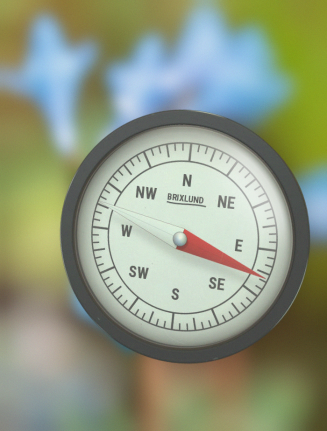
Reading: 107.5 °
